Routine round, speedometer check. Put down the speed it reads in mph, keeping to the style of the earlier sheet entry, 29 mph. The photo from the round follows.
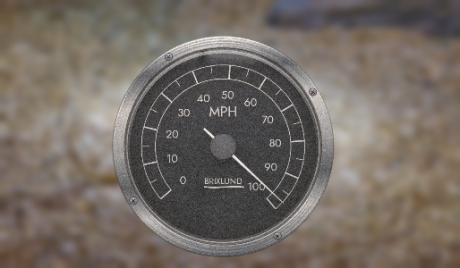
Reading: 97.5 mph
